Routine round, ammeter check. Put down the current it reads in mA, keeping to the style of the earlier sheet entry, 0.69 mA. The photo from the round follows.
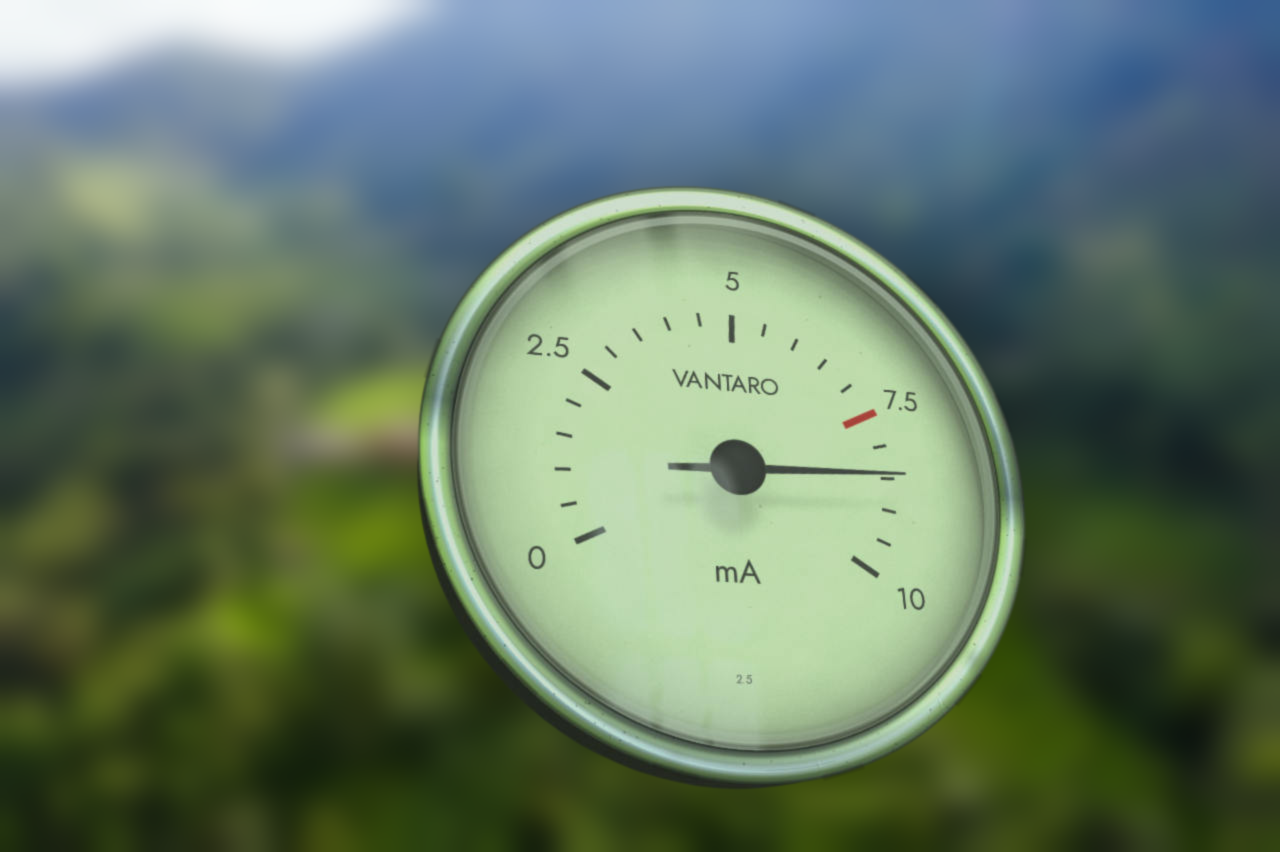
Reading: 8.5 mA
